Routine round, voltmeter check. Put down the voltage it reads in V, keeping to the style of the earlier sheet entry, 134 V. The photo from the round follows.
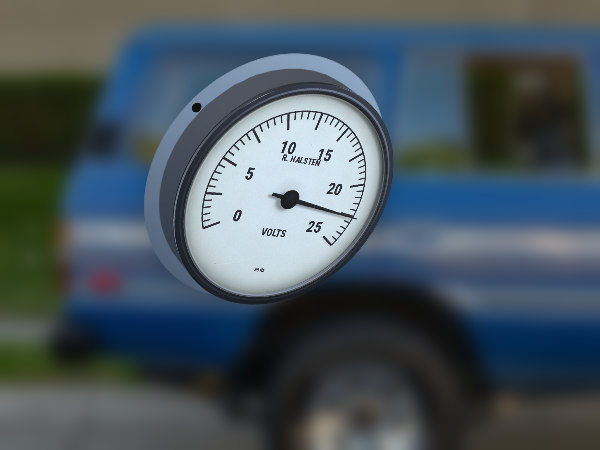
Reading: 22.5 V
